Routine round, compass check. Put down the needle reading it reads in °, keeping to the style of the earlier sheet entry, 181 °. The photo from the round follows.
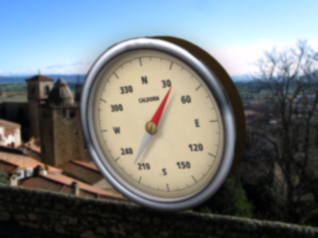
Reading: 40 °
